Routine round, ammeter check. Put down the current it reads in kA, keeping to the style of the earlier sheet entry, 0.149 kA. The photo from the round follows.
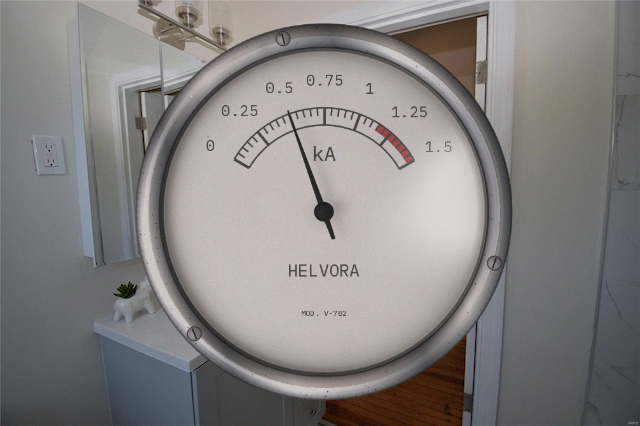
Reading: 0.5 kA
